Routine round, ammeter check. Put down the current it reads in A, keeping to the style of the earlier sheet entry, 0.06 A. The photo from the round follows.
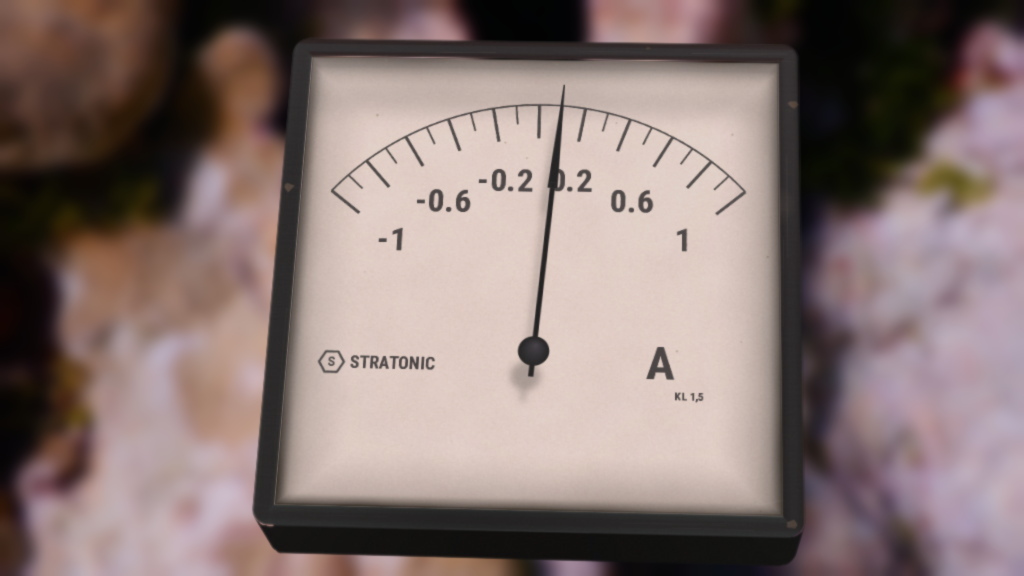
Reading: 0.1 A
